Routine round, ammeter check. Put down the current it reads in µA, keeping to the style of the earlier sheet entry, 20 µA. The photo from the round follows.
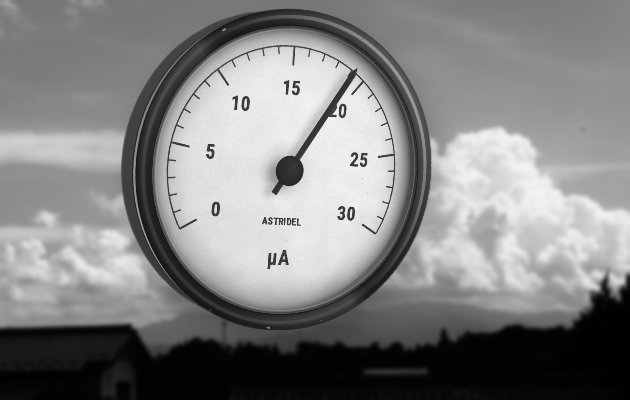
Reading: 19 µA
